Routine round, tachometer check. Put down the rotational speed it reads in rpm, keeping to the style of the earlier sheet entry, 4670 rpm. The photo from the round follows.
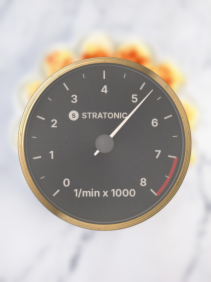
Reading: 5250 rpm
